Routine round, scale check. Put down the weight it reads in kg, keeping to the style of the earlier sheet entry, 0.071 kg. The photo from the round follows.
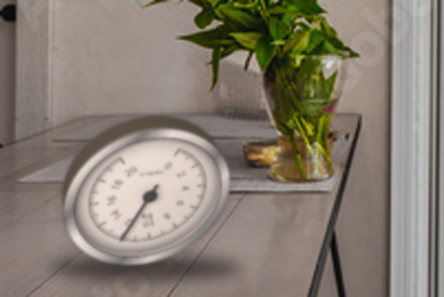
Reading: 12 kg
